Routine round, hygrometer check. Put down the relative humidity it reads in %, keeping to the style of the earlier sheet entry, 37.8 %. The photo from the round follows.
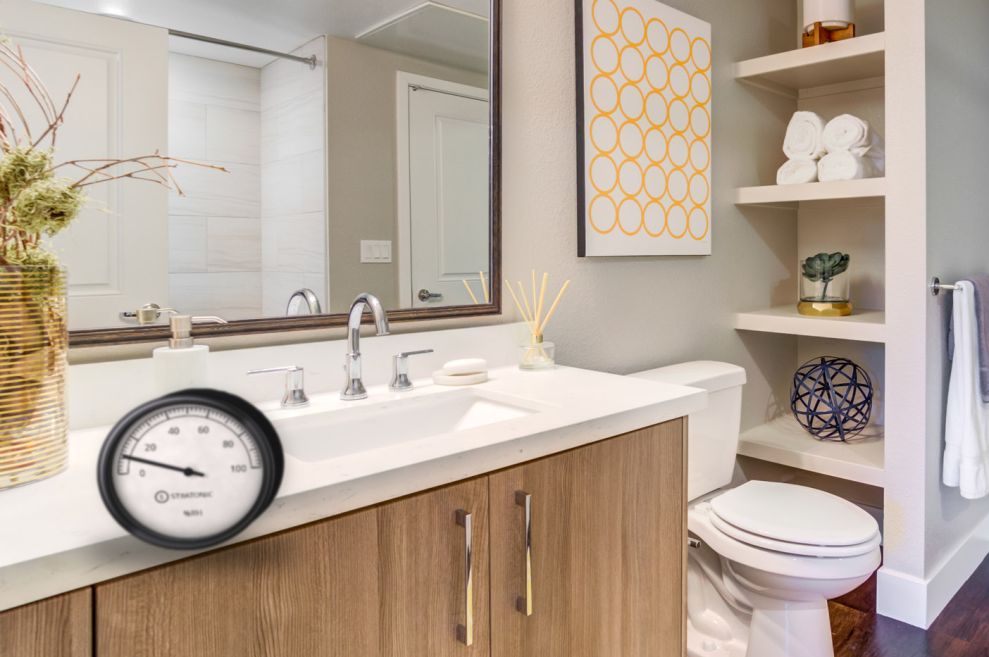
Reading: 10 %
